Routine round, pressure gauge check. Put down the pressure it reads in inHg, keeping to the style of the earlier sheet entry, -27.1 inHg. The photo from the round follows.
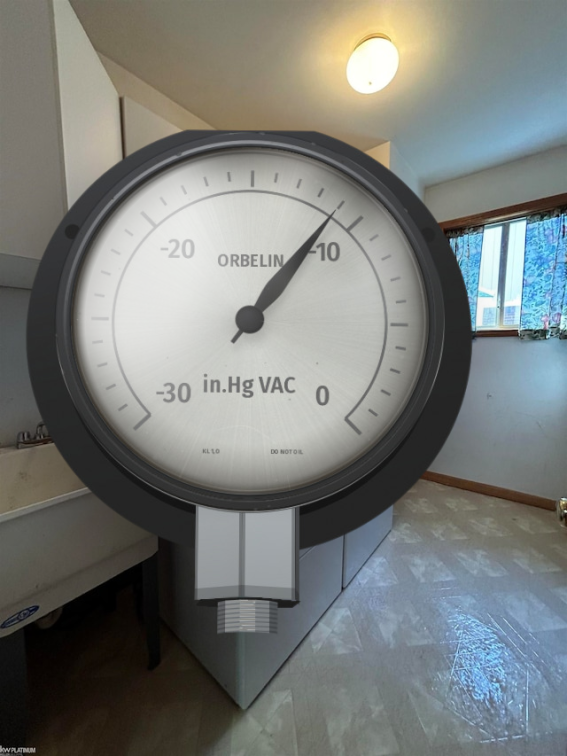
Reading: -11 inHg
